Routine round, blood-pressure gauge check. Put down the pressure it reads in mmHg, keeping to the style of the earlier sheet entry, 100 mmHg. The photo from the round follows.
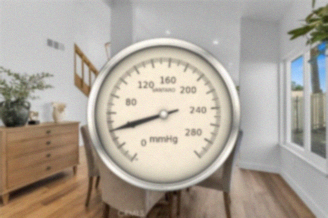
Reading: 40 mmHg
